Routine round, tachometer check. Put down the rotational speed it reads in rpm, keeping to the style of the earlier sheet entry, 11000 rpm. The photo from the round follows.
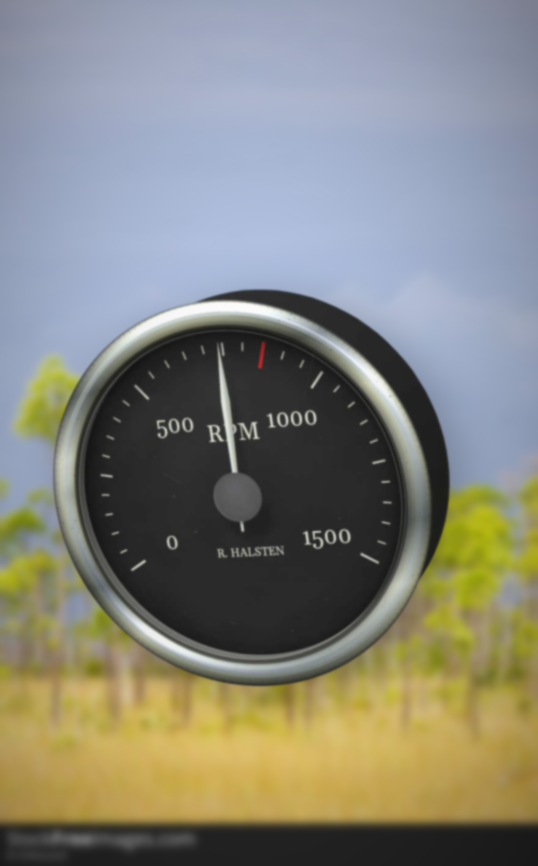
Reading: 750 rpm
